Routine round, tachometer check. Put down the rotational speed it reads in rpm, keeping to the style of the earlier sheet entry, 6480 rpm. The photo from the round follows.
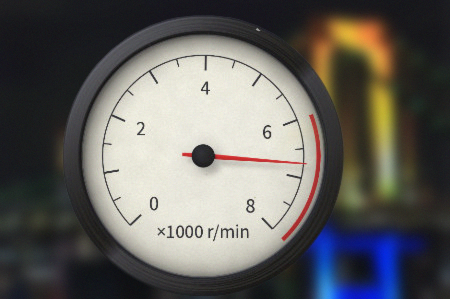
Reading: 6750 rpm
